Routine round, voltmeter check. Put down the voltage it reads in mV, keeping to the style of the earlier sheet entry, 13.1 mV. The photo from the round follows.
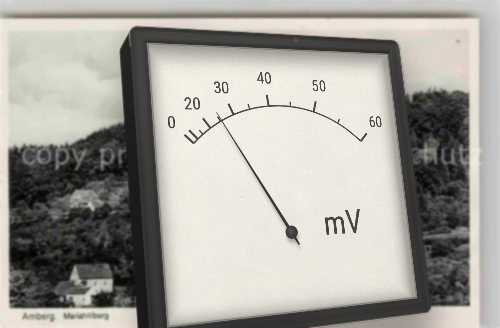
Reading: 25 mV
